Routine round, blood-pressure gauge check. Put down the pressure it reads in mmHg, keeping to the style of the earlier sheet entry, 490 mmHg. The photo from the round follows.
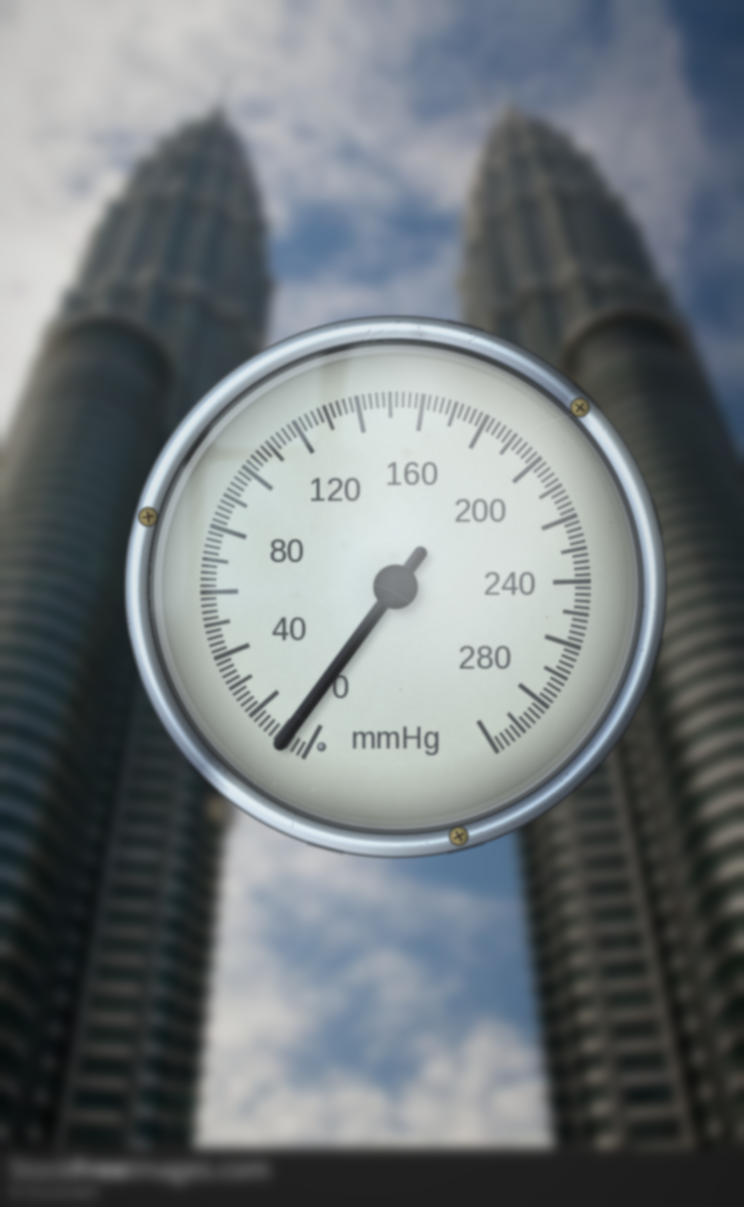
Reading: 8 mmHg
